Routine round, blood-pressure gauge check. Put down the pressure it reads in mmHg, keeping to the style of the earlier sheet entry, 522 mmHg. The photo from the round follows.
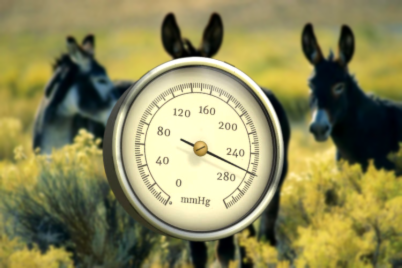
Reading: 260 mmHg
